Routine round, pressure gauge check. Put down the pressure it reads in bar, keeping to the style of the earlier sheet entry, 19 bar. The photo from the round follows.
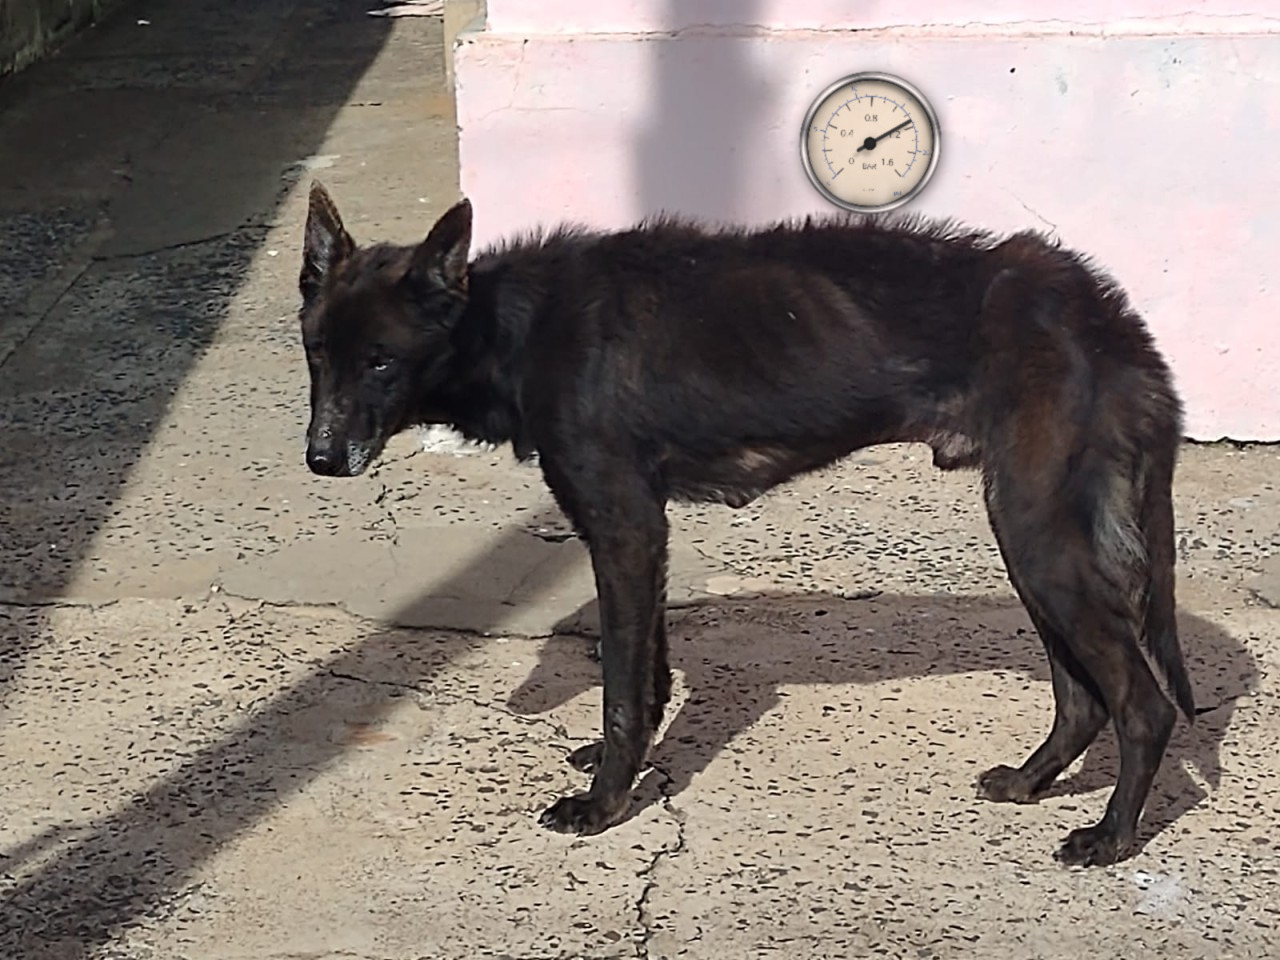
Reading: 1.15 bar
